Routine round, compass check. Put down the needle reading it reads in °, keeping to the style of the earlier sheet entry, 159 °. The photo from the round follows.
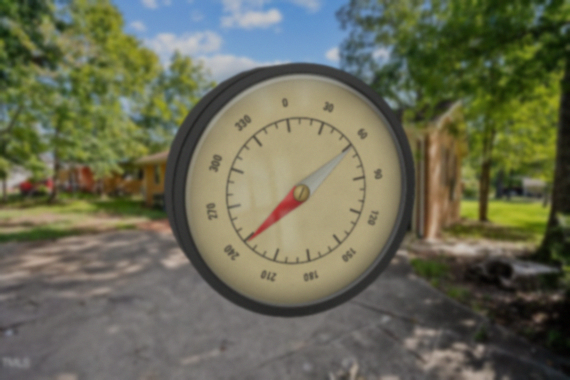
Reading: 240 °
